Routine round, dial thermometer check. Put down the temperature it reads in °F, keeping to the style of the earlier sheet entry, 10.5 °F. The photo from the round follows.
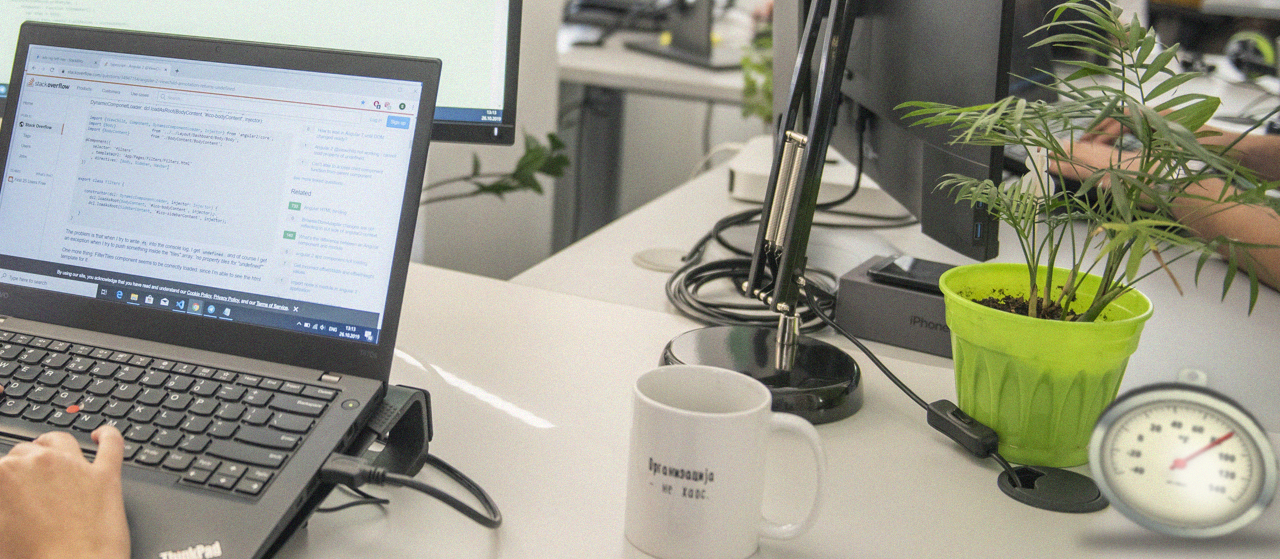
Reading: 80 °F
